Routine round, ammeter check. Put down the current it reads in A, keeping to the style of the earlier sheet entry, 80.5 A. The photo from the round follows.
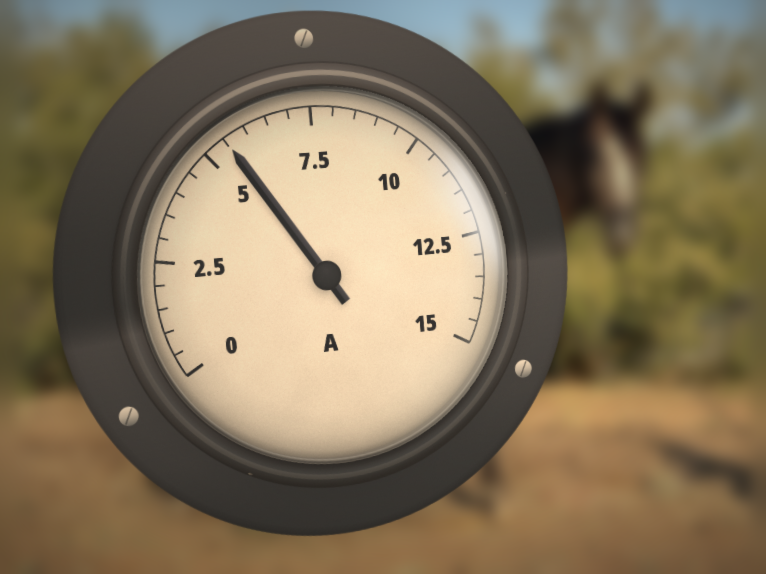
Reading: 5.5 A
